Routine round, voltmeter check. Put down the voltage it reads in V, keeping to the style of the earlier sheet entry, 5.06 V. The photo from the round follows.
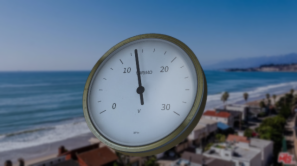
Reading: 13 V
